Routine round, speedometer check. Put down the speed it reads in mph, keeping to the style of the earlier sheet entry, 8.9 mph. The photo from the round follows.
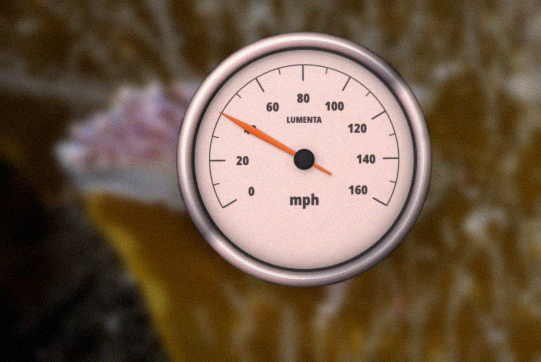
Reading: 40 mph
